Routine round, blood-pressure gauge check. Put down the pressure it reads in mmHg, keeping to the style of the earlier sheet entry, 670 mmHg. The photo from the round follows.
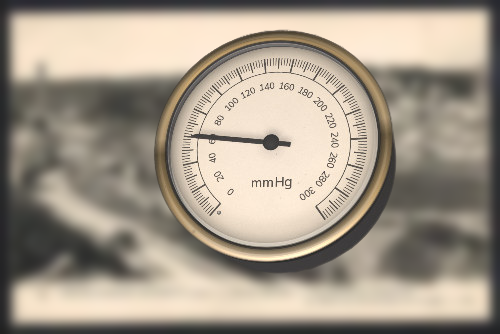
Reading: 60 mmHg
